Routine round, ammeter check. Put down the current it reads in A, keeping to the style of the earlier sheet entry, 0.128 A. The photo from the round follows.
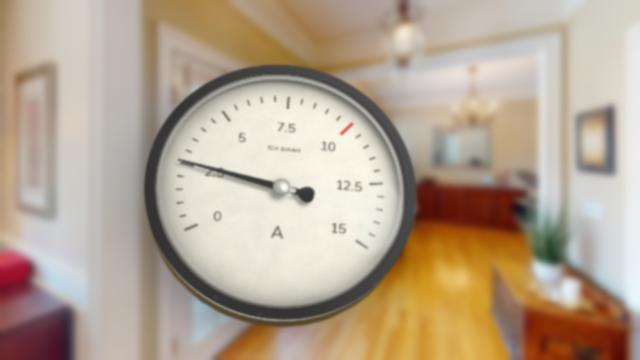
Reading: 2.5 A
